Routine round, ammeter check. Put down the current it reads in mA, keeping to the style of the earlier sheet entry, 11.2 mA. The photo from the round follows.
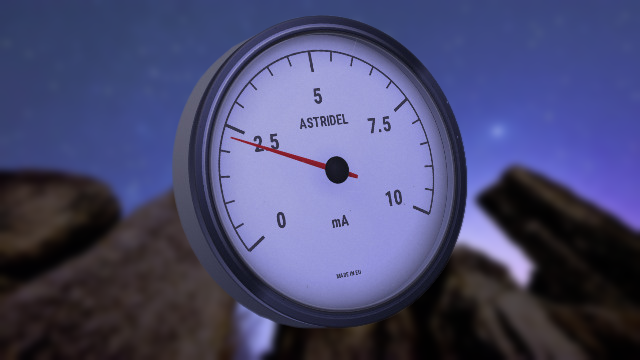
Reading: 2.25 mA
